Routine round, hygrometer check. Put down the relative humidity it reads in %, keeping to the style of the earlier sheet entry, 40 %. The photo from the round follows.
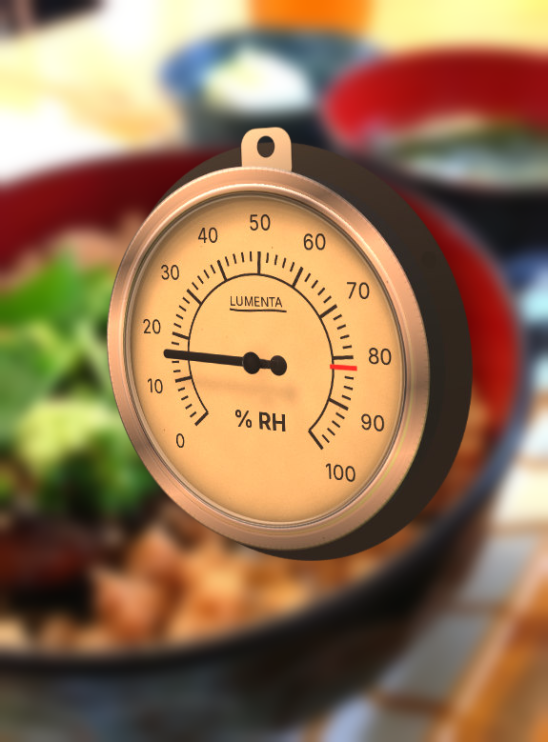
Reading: 16 %
